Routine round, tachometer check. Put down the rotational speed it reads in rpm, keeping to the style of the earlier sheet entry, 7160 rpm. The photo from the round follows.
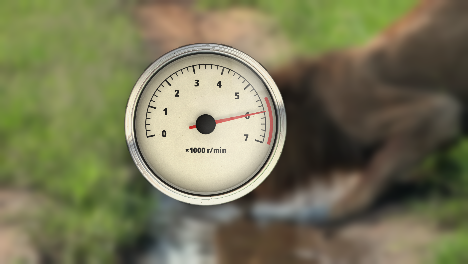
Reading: 6000 rpm
